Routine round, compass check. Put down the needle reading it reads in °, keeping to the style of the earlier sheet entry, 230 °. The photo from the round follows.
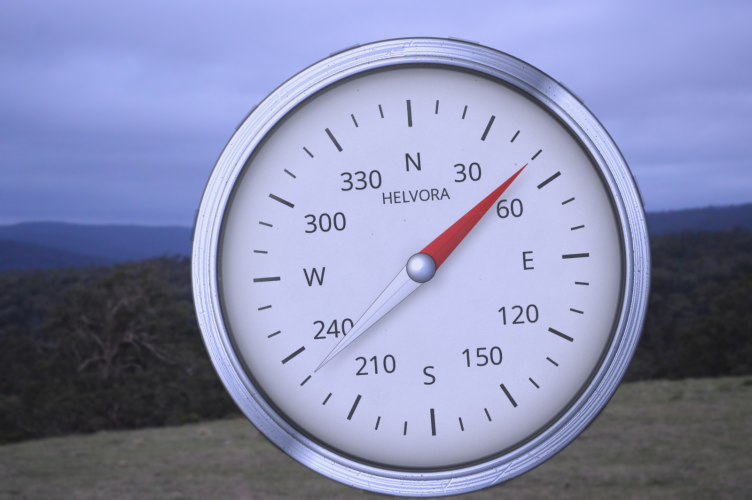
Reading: 50 °
